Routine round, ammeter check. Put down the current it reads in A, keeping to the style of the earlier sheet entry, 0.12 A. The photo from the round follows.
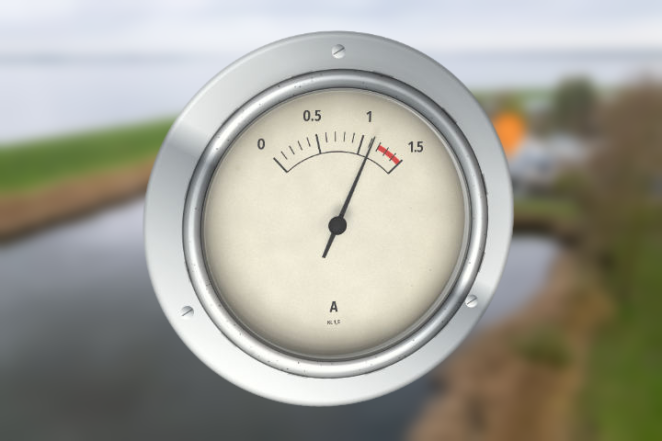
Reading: 1.1 A
